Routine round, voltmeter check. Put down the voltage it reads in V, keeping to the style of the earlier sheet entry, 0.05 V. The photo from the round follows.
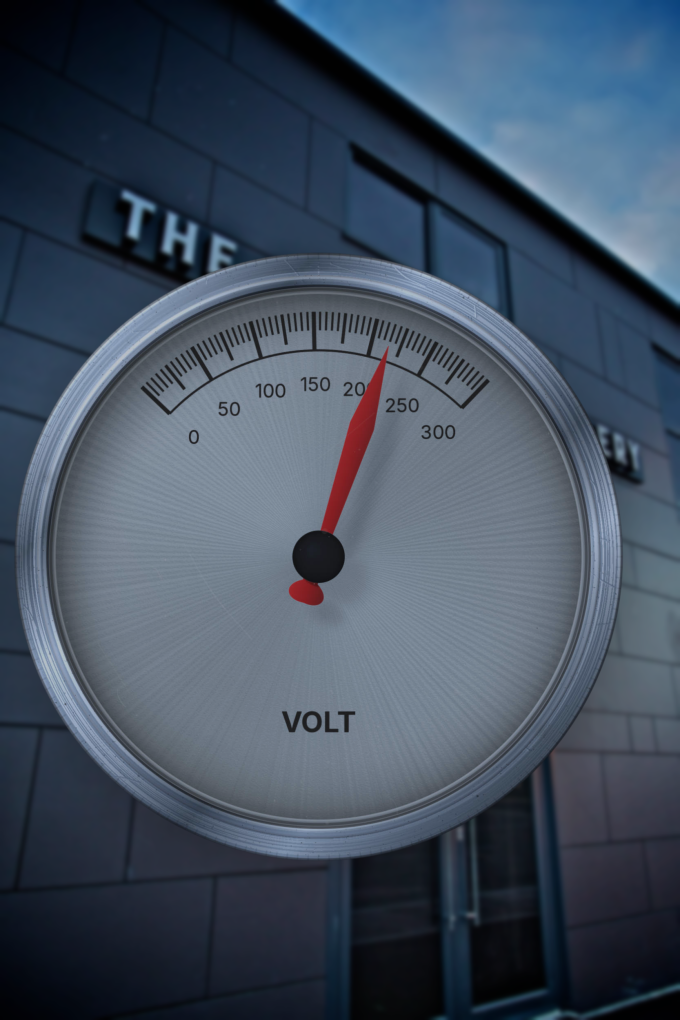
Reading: 215 V
